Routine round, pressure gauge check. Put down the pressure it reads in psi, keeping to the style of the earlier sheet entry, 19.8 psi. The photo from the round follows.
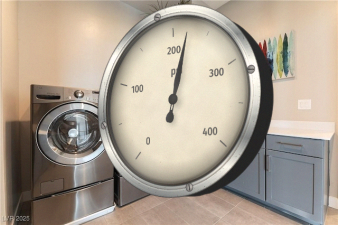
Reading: 225 psi
